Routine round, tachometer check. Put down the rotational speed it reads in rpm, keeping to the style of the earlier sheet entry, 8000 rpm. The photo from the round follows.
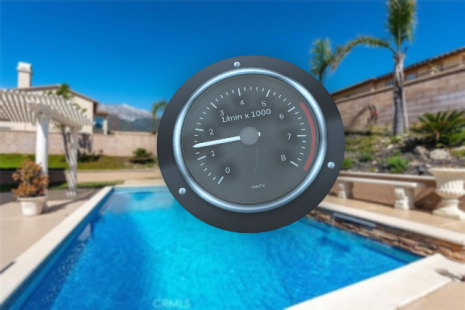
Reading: 1400 rpm
